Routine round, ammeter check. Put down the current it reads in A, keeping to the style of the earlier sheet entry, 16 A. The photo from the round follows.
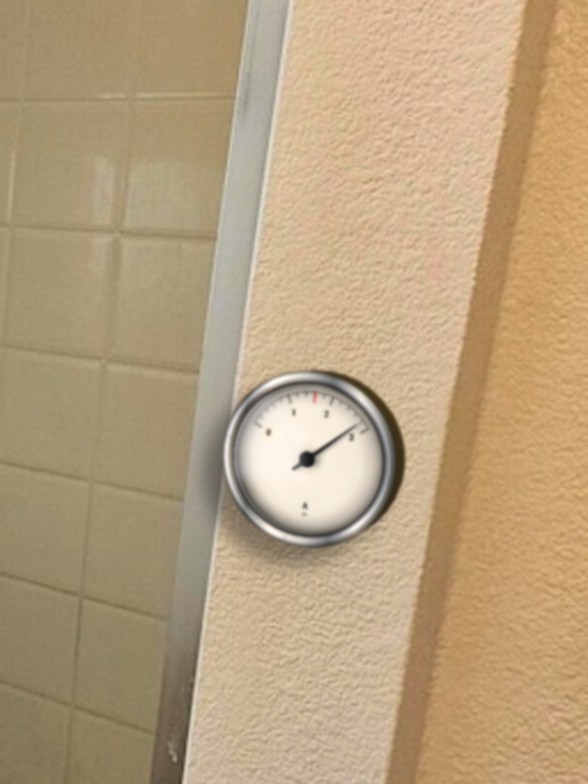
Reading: 2.8 A
